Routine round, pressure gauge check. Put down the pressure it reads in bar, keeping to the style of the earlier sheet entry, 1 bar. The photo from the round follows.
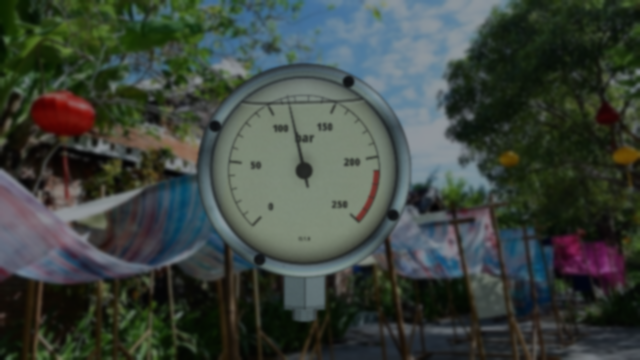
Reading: 115 bar
